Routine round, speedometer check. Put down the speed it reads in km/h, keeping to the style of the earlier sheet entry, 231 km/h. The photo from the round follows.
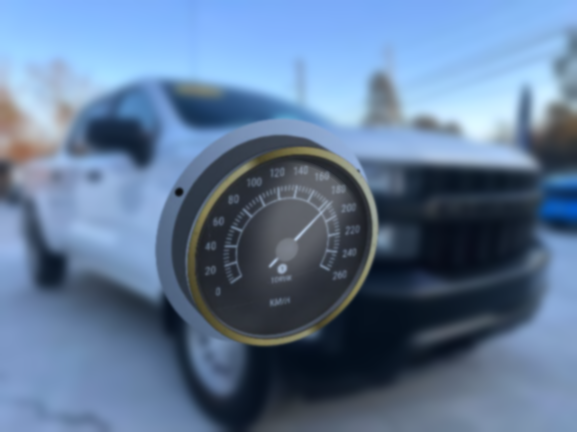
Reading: 180 km/h
